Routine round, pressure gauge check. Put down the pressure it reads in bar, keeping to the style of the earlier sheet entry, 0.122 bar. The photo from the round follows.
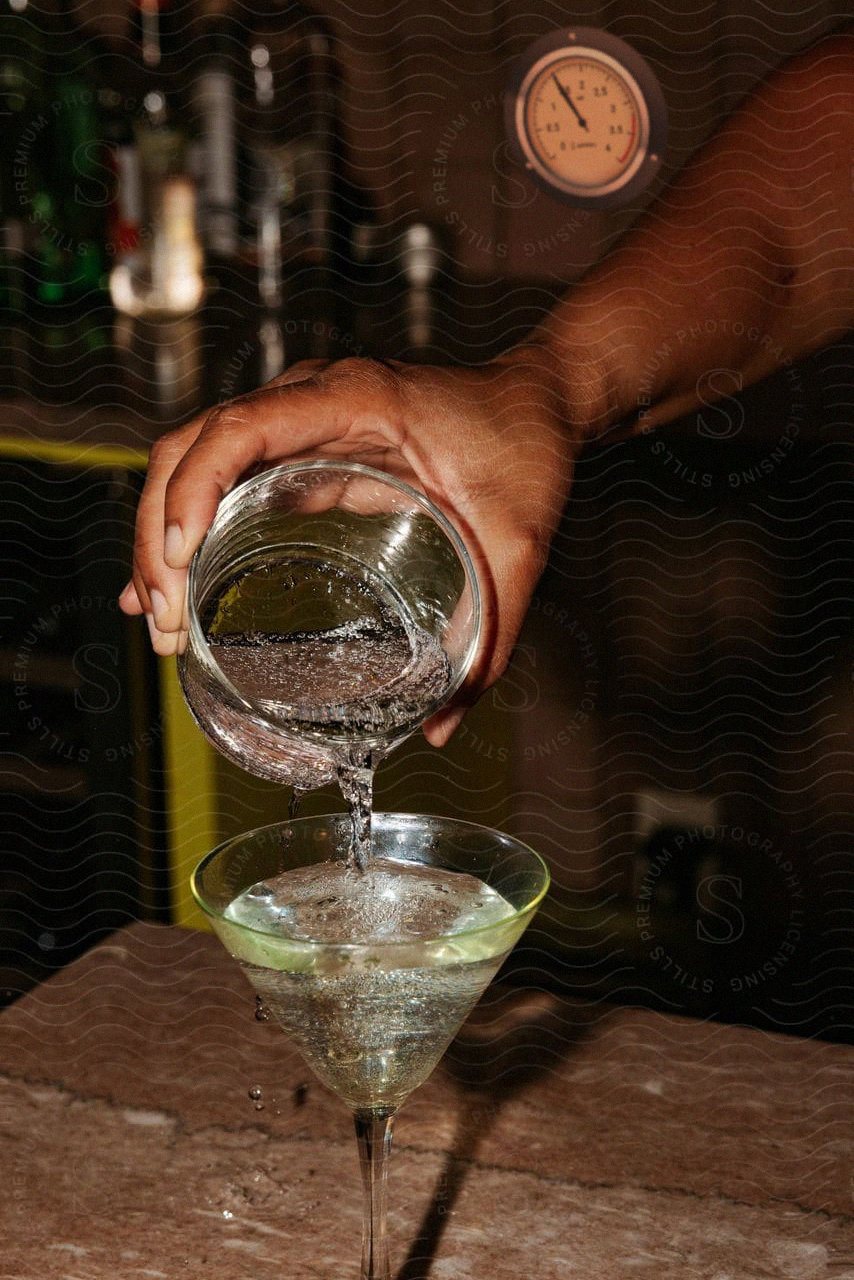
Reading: 1.5 bar
